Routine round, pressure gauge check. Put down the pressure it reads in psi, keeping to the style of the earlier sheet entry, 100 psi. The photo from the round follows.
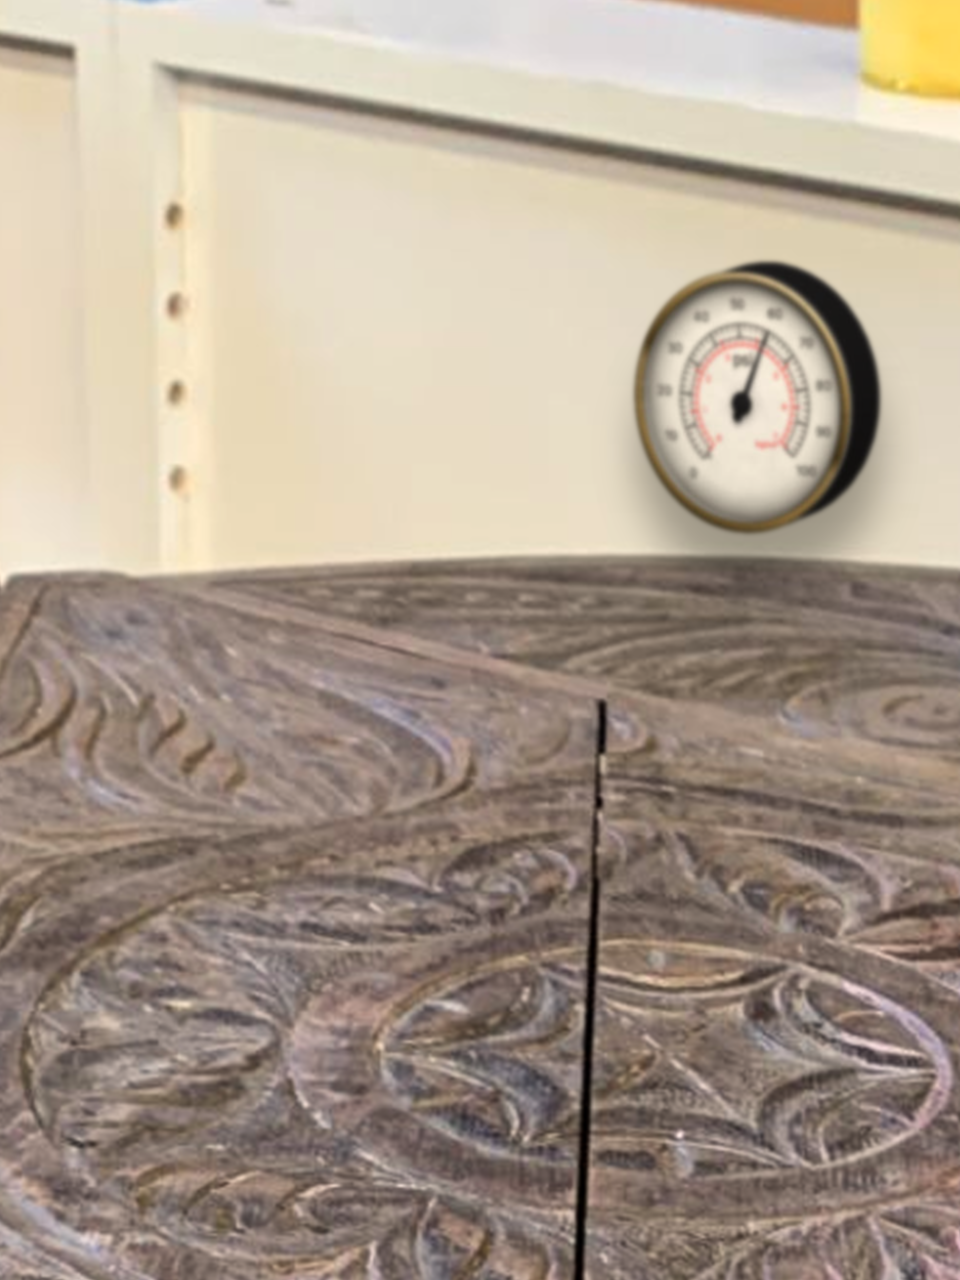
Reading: 60 psi
